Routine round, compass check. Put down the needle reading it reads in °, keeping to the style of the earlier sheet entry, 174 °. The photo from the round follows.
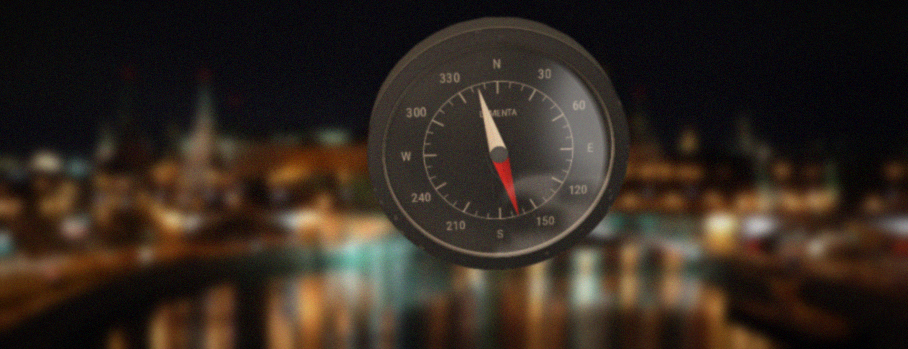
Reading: 165 °
